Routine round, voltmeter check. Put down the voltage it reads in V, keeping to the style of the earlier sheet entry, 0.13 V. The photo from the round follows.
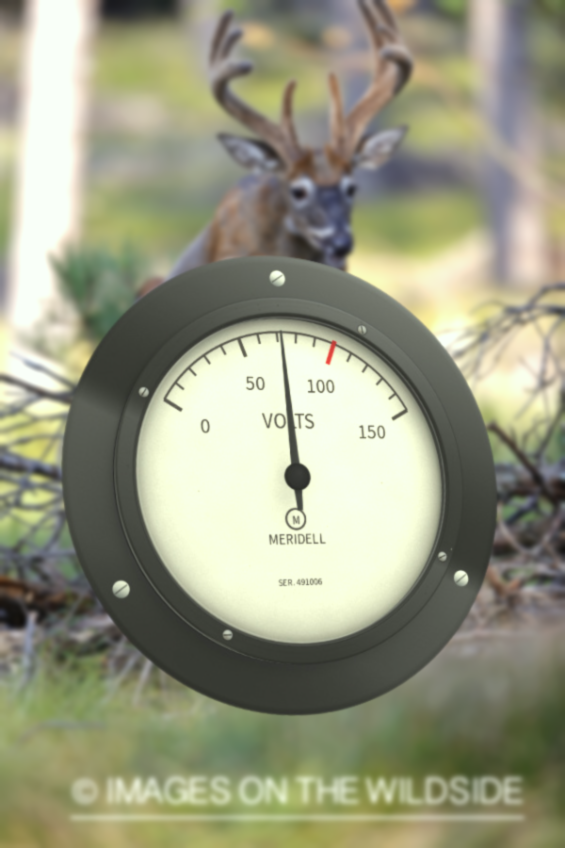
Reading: 70 V
